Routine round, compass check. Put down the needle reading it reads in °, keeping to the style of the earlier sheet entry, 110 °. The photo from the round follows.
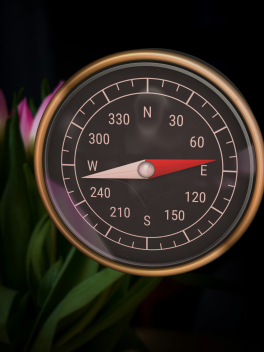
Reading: 80 °
